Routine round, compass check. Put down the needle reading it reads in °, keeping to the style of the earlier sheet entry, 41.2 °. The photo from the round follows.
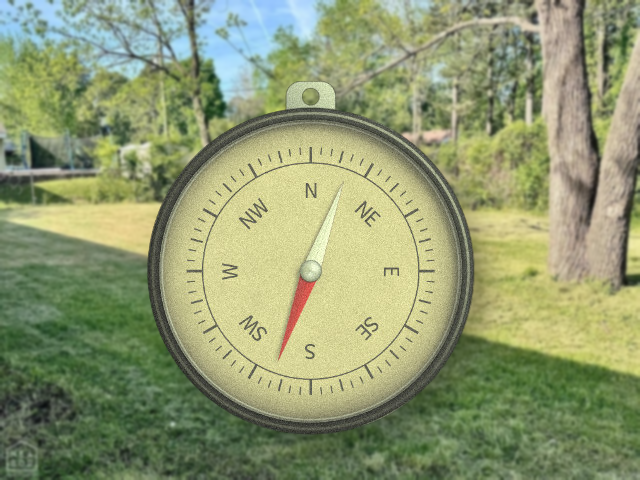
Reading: 200 °
